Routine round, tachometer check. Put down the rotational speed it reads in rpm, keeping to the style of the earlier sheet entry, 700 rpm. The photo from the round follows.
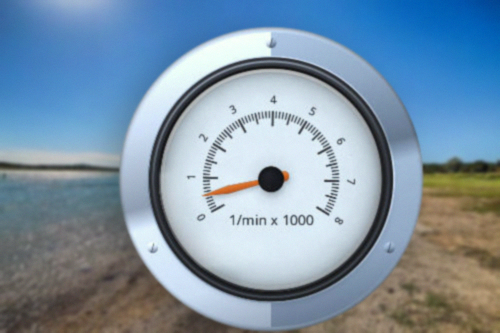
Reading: 500 rpm
